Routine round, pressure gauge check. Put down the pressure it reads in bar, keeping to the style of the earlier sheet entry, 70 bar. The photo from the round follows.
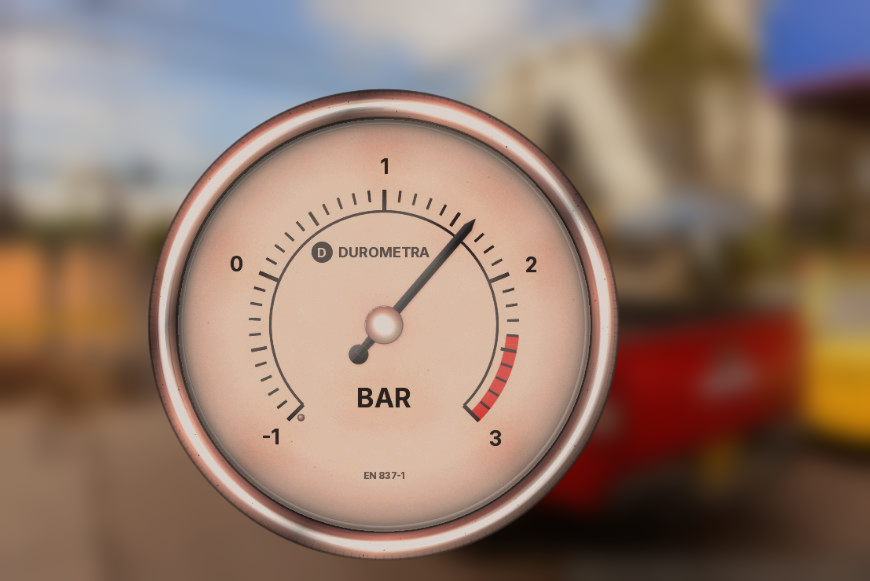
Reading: 1.6 bar
